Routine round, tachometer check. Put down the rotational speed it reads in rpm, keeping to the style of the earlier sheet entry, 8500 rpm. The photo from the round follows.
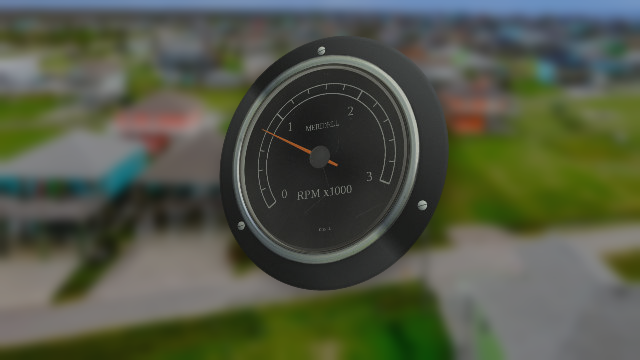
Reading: 800 rpm
